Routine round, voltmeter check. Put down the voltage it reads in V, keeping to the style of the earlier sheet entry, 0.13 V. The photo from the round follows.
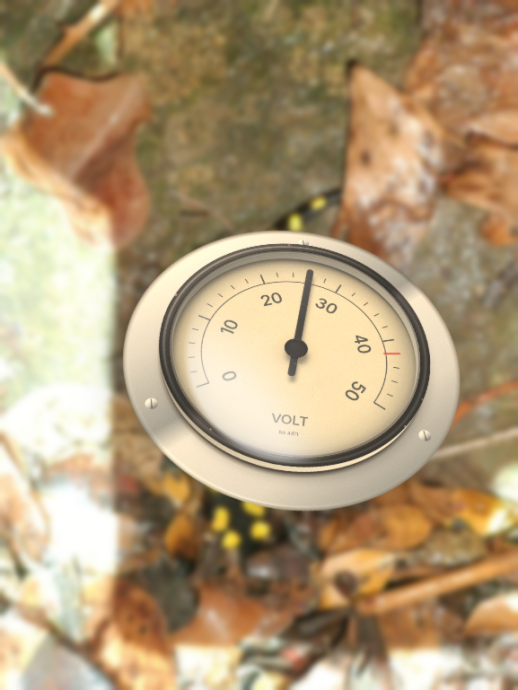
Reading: 26 V
